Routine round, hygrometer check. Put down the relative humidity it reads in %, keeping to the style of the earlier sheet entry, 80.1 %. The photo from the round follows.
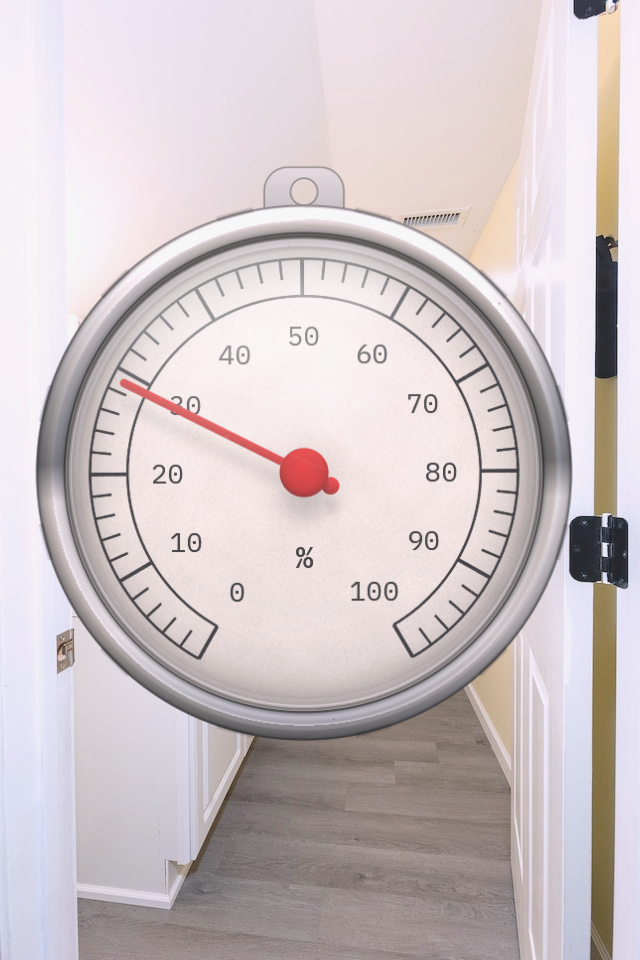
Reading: 29 %
